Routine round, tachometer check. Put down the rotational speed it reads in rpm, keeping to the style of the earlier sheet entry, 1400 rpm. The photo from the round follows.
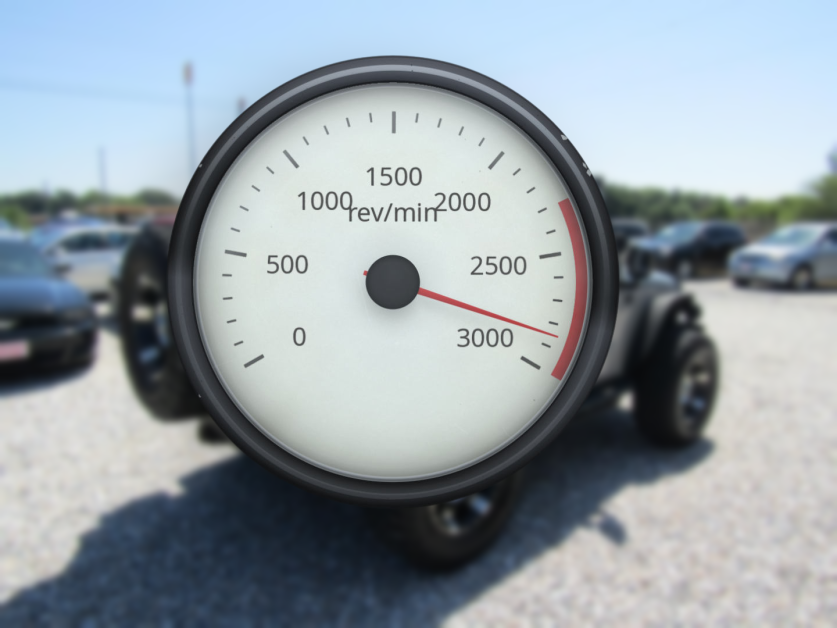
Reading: 2850 rpm
